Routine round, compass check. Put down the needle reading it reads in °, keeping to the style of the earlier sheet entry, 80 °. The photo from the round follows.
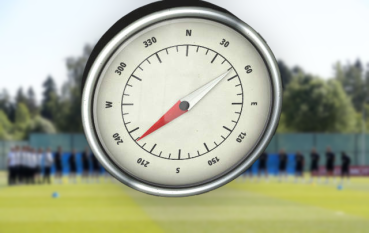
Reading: 230 °
